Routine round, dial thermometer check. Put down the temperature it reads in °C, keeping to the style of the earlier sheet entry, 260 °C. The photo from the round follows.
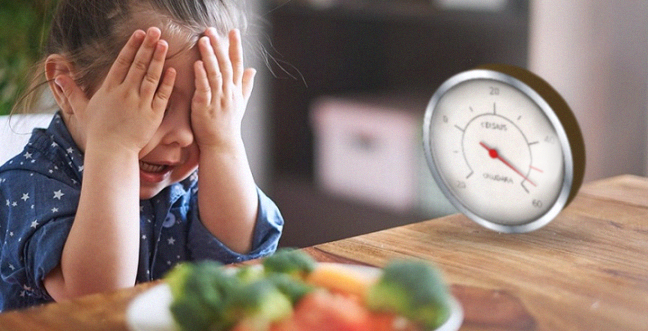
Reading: 55 °C
